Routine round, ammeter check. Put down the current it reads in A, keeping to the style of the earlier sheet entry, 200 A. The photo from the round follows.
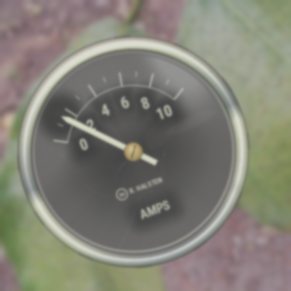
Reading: 1.5 A
